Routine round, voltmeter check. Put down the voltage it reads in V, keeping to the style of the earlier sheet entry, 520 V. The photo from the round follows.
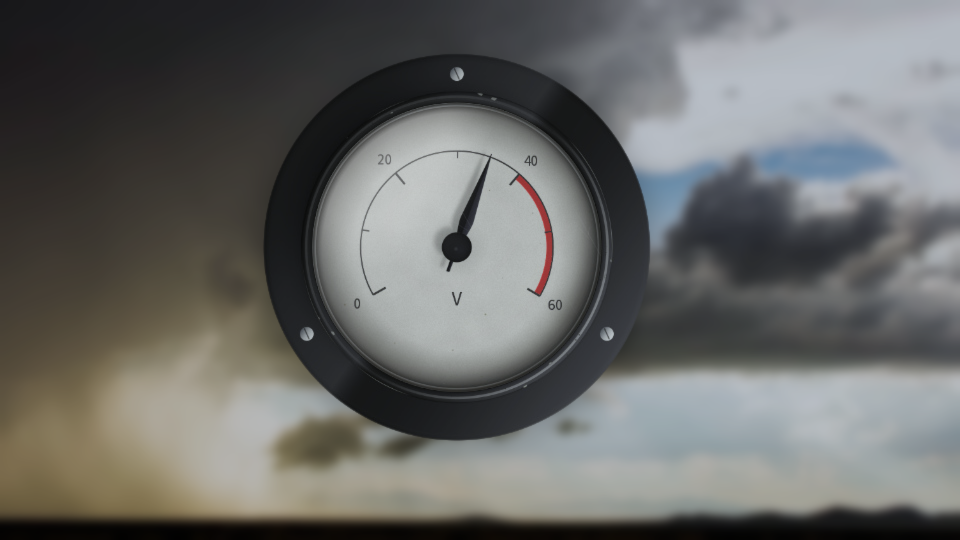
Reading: 35 V
